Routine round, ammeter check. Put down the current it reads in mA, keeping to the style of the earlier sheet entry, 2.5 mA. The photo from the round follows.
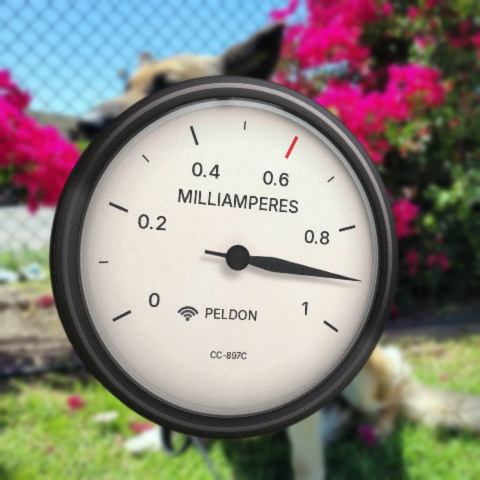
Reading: 0.9 mA
